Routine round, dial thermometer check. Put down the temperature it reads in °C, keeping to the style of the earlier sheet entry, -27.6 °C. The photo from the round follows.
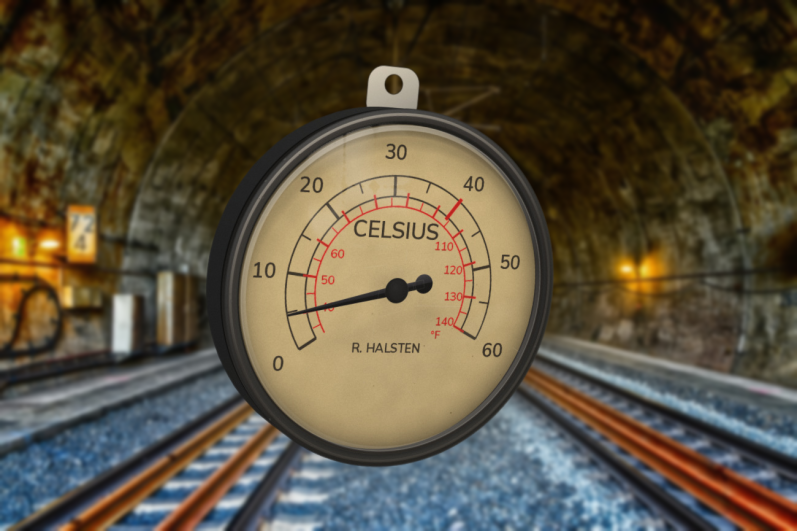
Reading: 5 °C
